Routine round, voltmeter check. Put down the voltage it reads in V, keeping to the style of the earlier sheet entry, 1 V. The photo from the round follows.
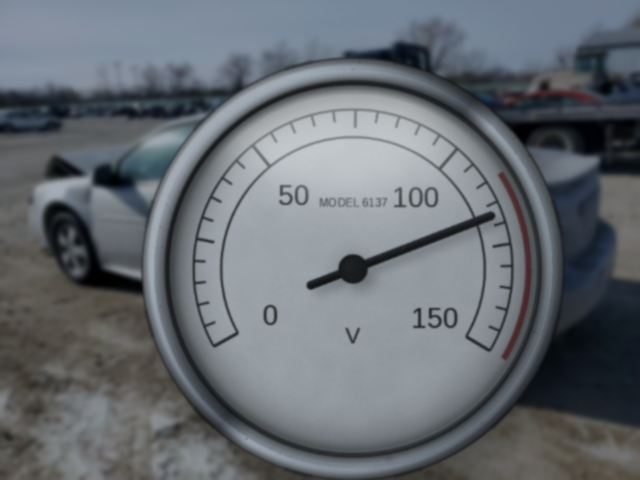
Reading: 117.5 V
